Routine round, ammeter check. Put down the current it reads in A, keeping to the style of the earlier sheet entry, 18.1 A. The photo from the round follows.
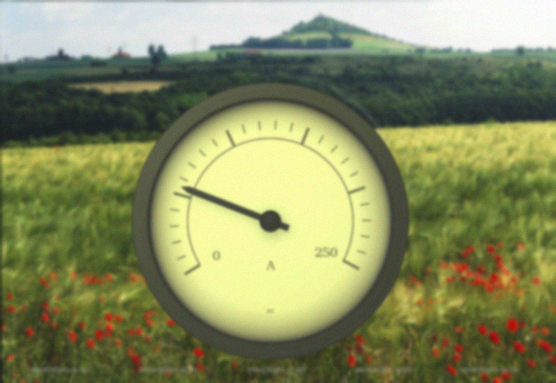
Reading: 55 A
